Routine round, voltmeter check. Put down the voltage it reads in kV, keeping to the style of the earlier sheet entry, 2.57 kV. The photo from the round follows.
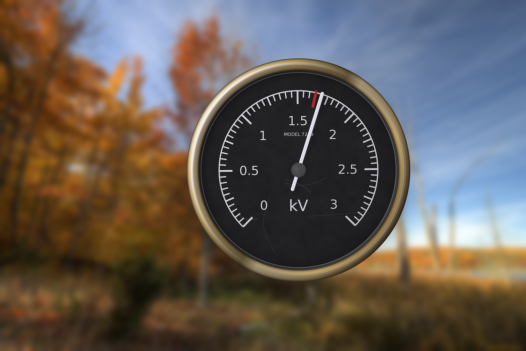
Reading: 1.7 kV
